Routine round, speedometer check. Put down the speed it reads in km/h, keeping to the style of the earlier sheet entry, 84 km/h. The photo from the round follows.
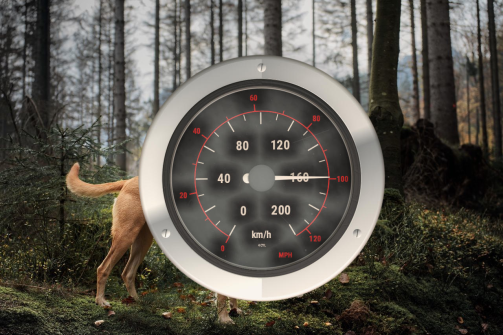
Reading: 160 km/h
